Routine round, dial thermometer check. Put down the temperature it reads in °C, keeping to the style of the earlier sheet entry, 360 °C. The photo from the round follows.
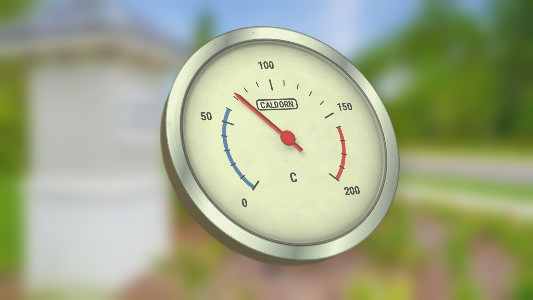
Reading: 70 °C
